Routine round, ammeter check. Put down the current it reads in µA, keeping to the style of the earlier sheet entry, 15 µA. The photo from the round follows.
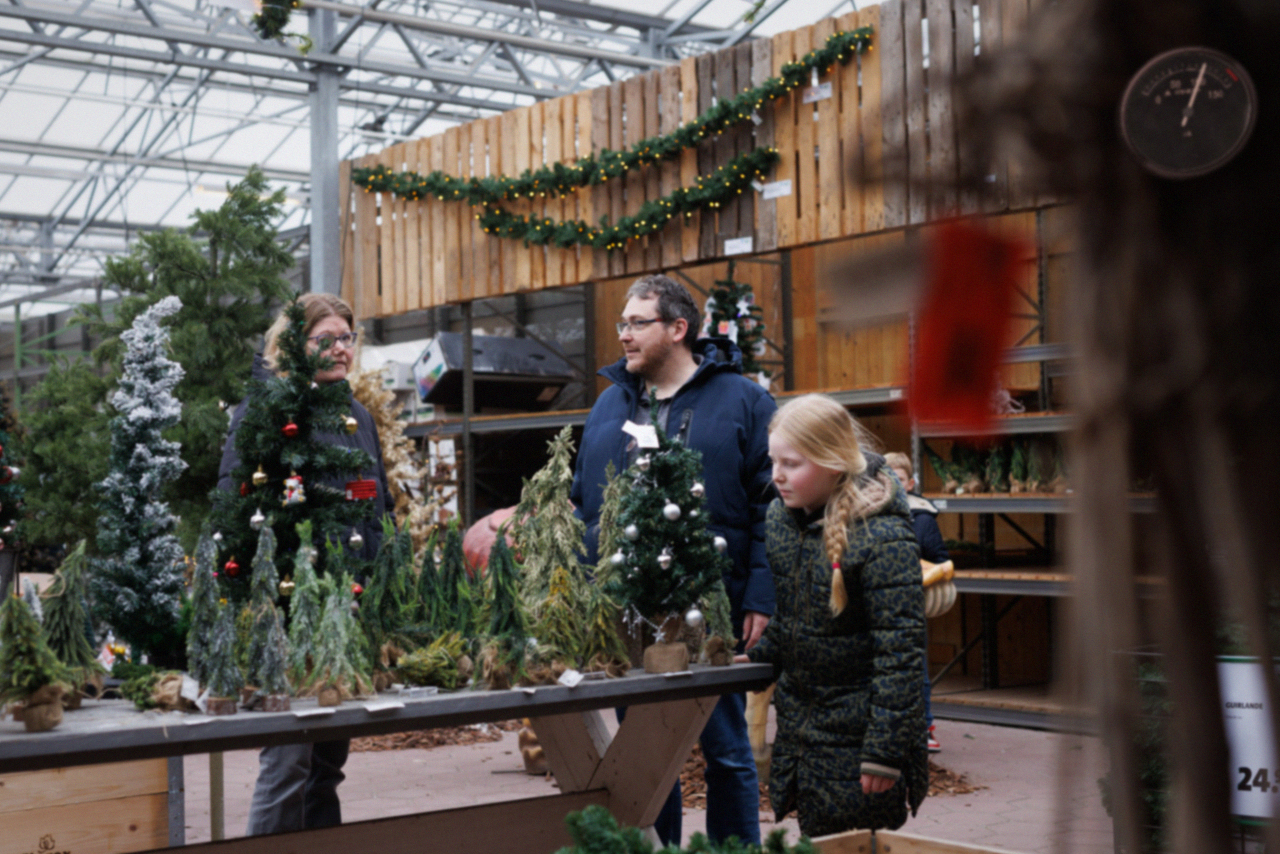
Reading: 100 µA
